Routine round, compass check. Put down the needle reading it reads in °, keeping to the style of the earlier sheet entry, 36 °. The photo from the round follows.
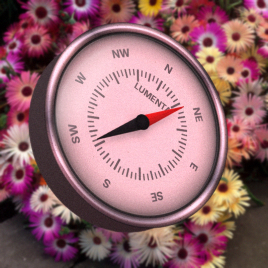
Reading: 35 °
